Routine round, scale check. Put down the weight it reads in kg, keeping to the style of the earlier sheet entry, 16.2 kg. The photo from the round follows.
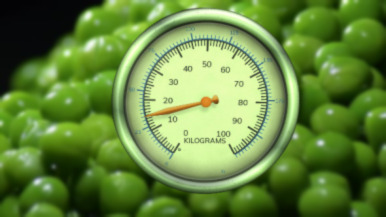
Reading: 15 kg
